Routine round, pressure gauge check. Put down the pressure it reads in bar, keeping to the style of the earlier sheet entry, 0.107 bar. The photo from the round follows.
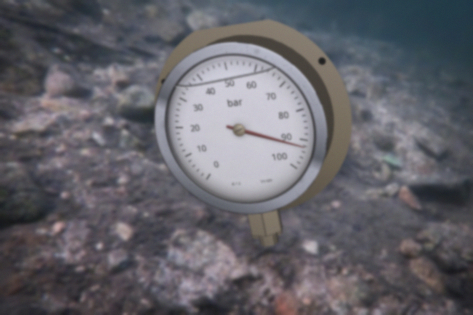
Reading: 92 bar
